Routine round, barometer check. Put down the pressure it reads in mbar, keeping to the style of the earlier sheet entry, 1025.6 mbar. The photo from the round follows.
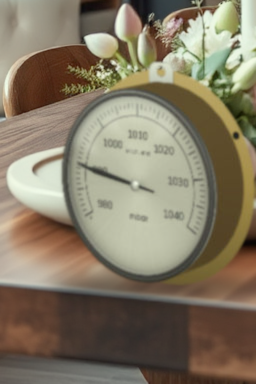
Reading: 990 mbar
